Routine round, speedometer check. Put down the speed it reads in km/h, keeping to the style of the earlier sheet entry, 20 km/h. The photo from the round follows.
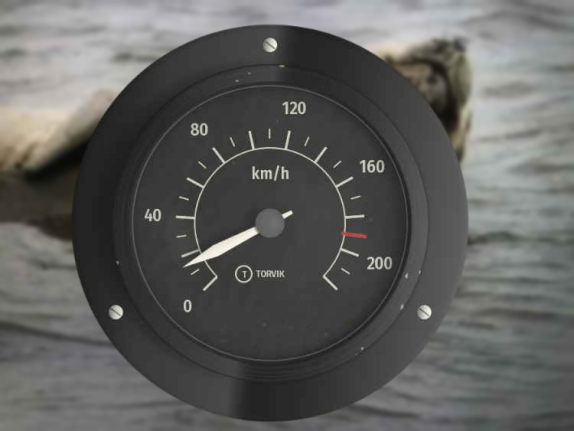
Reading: 15 km/h
